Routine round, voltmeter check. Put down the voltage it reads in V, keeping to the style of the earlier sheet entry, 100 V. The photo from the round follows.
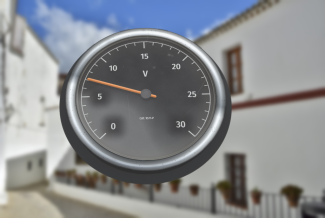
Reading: 7 V
